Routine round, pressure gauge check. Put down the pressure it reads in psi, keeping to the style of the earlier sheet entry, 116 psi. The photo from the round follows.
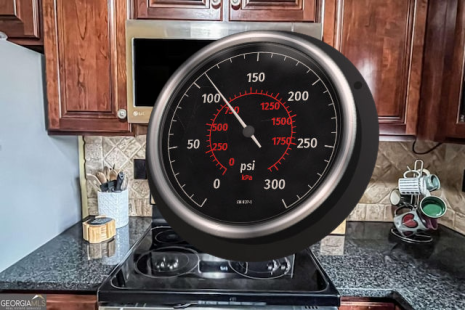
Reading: 110 psi
